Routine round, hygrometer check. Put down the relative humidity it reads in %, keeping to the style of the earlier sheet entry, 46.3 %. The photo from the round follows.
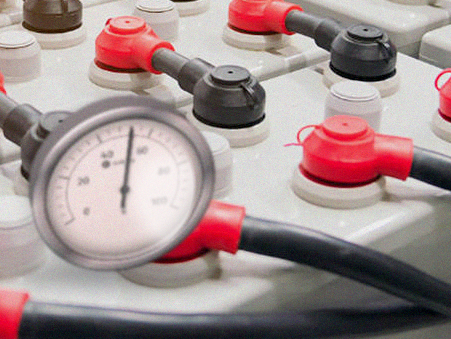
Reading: 52 %
